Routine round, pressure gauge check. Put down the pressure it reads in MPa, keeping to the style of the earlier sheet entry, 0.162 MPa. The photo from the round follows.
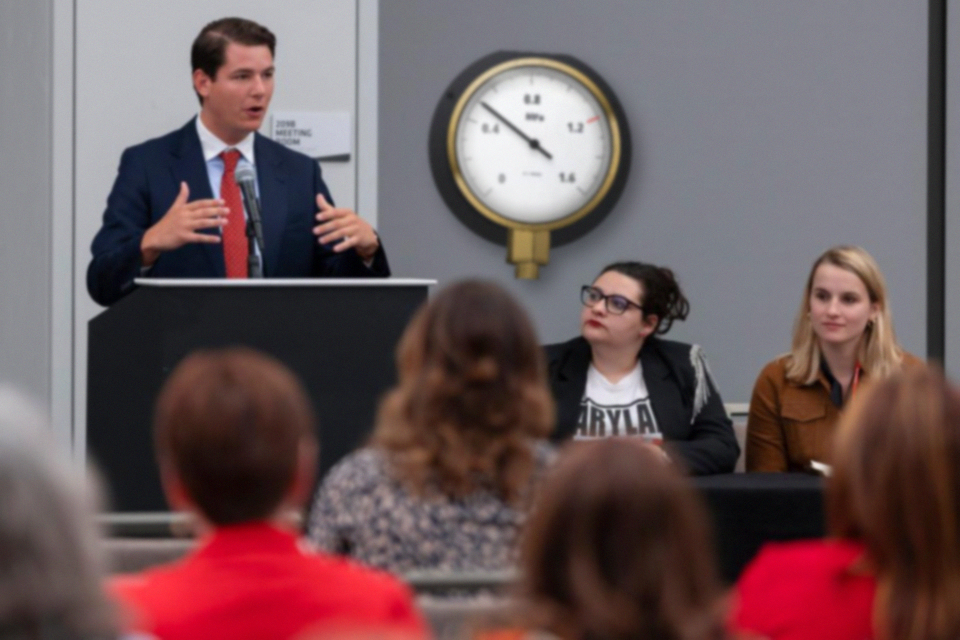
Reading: 0.5 MPa
